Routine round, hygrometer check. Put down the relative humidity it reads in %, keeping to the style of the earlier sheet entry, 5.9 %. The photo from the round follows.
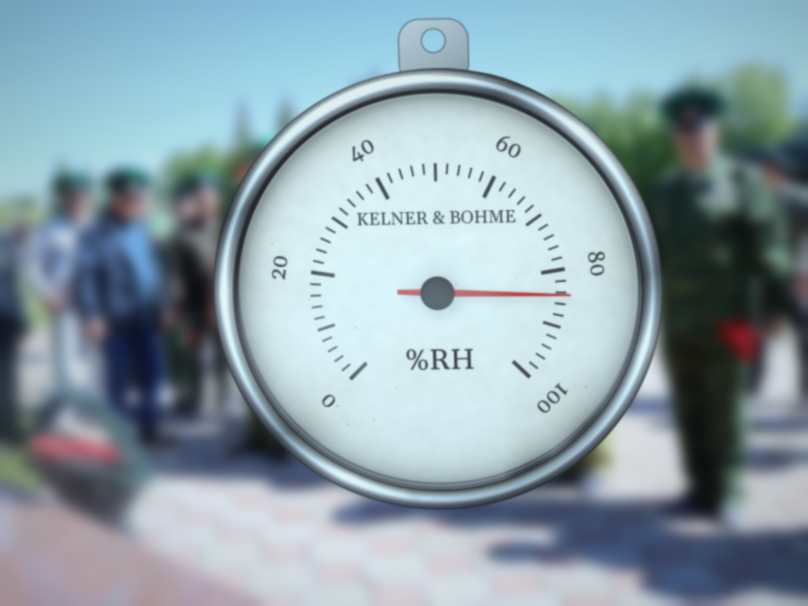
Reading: 84 %
